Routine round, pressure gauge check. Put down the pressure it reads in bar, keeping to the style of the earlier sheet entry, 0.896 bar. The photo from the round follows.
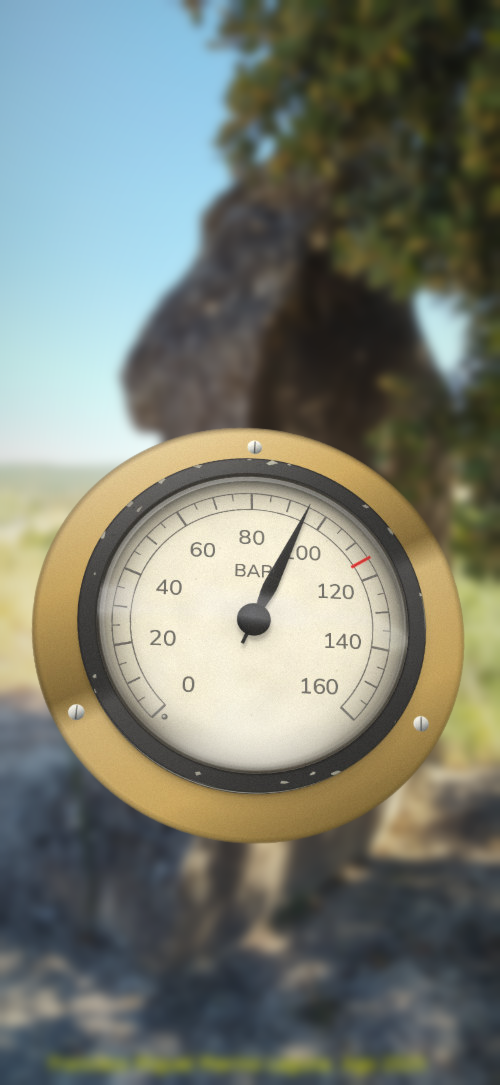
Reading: 95 bar
